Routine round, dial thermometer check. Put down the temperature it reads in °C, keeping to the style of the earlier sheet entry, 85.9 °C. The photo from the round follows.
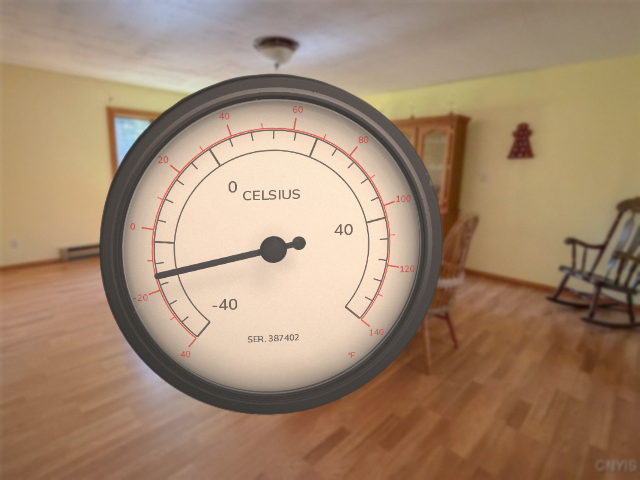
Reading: -26 °C
